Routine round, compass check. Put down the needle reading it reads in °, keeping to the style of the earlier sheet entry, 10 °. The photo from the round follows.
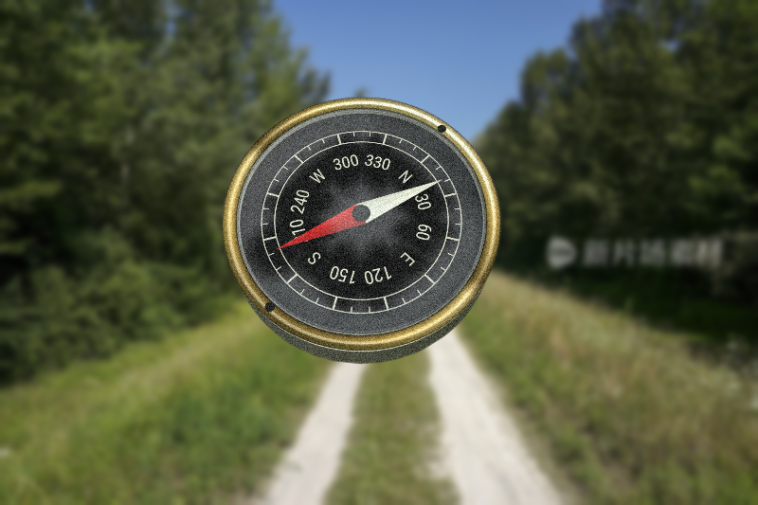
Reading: 200 °
